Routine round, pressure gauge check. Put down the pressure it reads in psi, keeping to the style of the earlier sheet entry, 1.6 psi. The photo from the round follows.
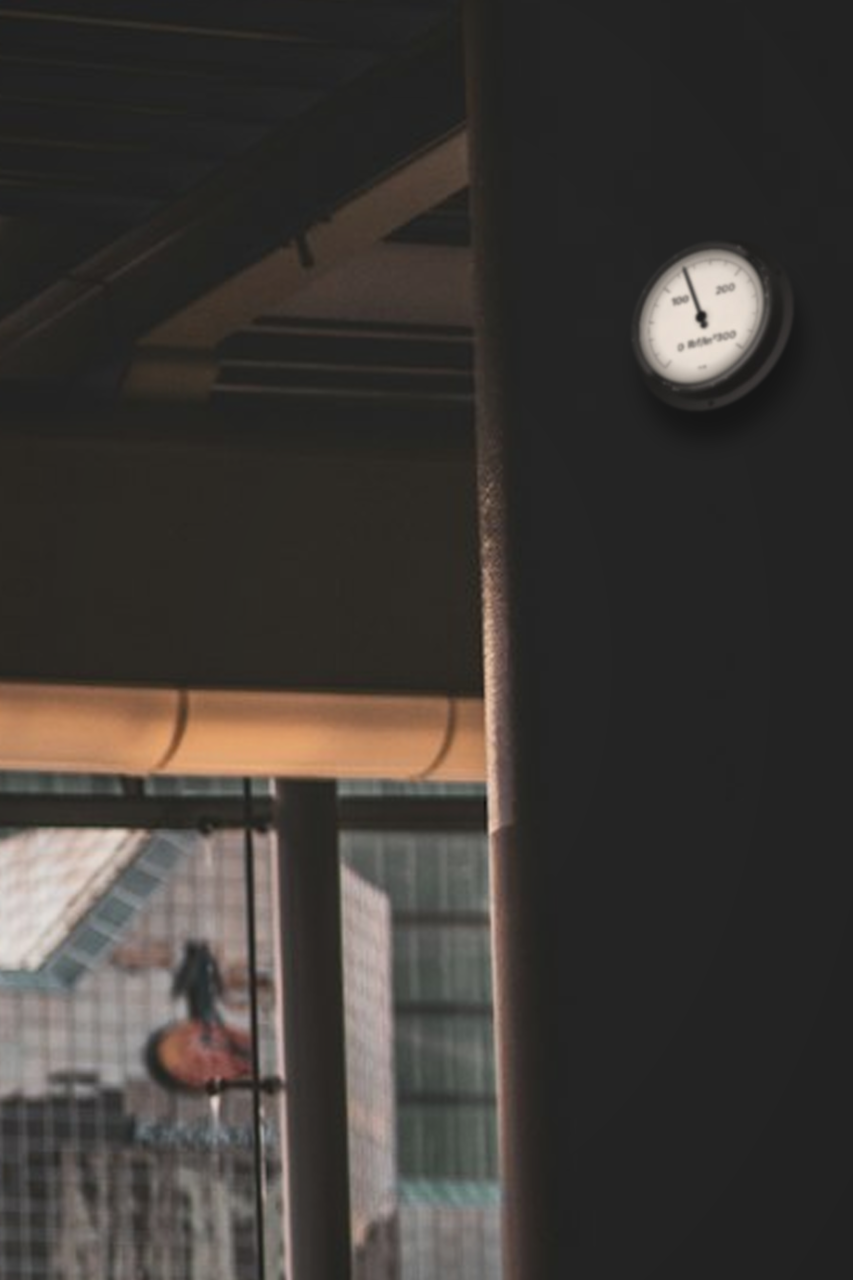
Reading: 130 psi
